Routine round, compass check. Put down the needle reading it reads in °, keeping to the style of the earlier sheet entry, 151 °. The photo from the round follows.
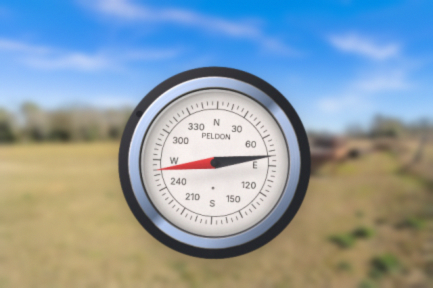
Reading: 260 °
